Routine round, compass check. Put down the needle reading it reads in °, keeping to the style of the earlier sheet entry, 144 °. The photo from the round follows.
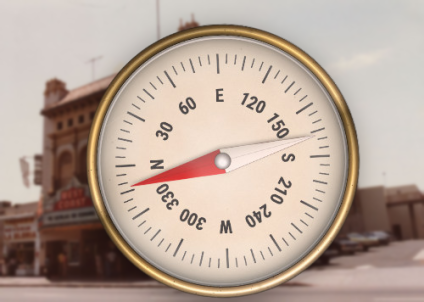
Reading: 347.5 °
